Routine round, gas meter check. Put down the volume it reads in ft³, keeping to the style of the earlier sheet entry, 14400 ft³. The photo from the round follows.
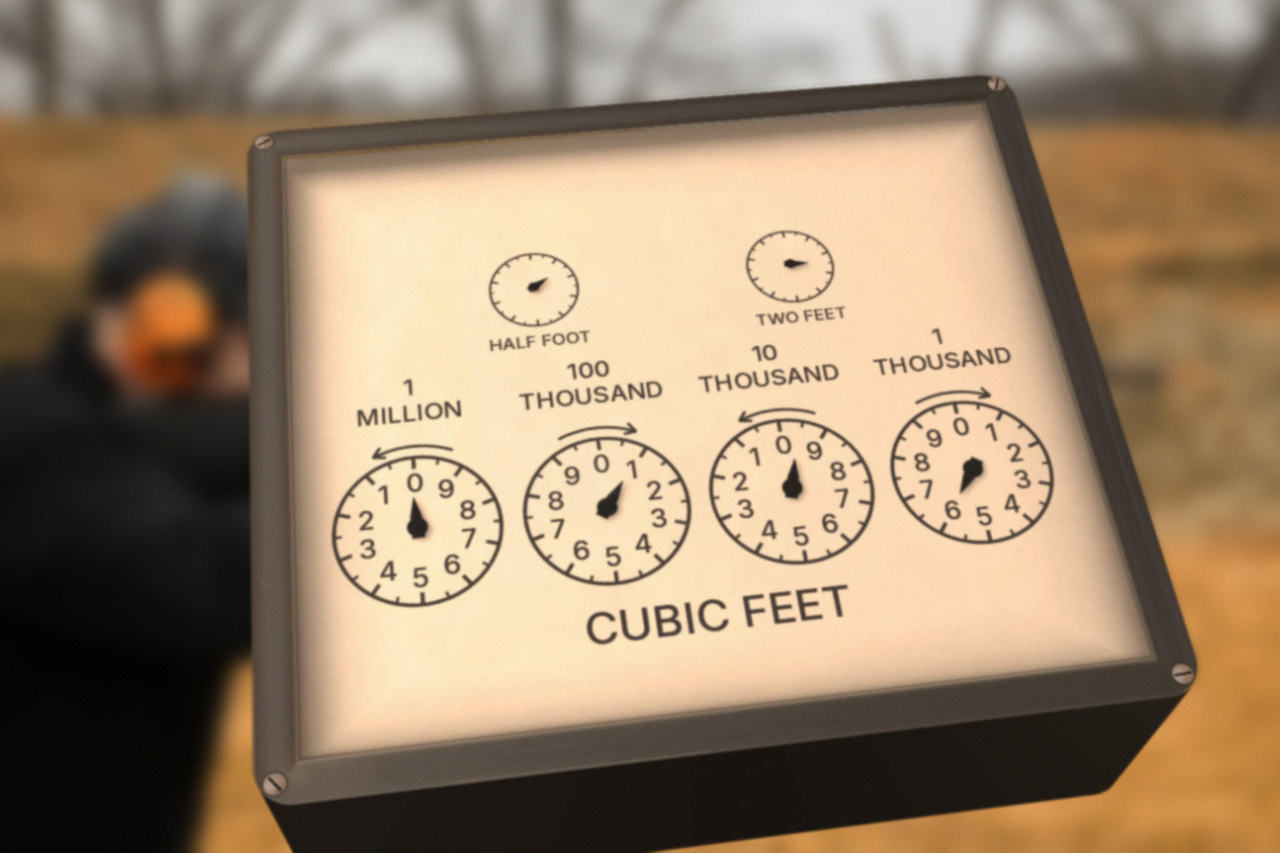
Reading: 9600 ft³
